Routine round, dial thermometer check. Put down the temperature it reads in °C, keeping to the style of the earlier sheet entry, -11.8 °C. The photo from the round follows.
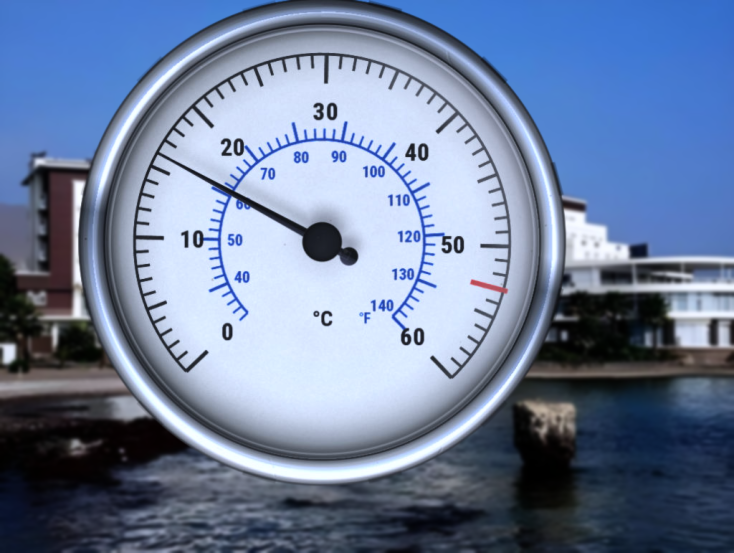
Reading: 16 °C
